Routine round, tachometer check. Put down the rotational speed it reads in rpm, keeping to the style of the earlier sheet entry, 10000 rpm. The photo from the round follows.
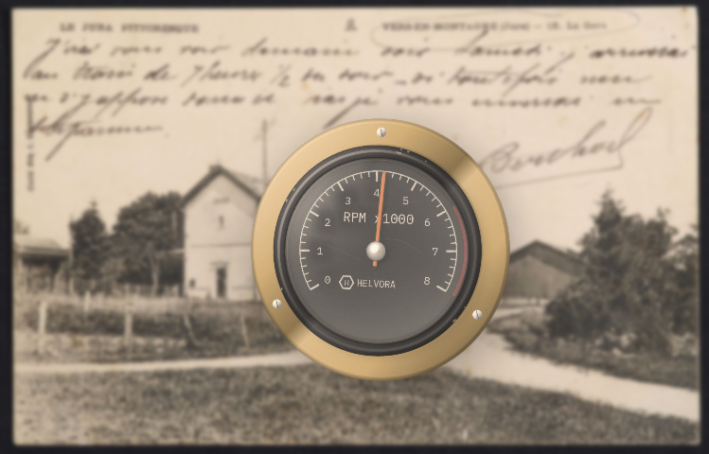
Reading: 4200 rpm
